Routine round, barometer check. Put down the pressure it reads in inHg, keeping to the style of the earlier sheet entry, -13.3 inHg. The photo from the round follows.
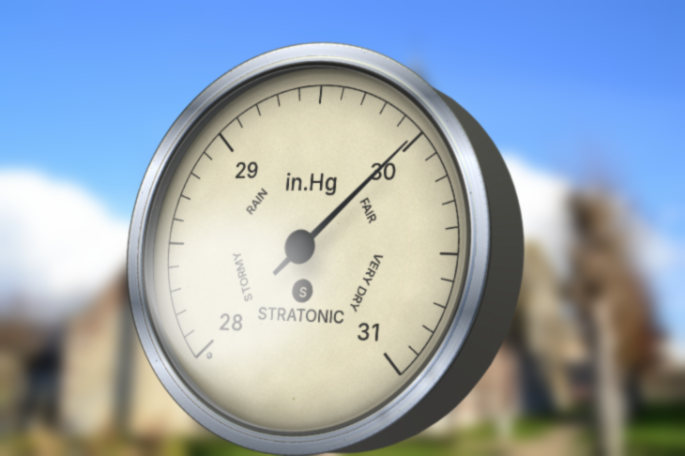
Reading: 30 inHg
